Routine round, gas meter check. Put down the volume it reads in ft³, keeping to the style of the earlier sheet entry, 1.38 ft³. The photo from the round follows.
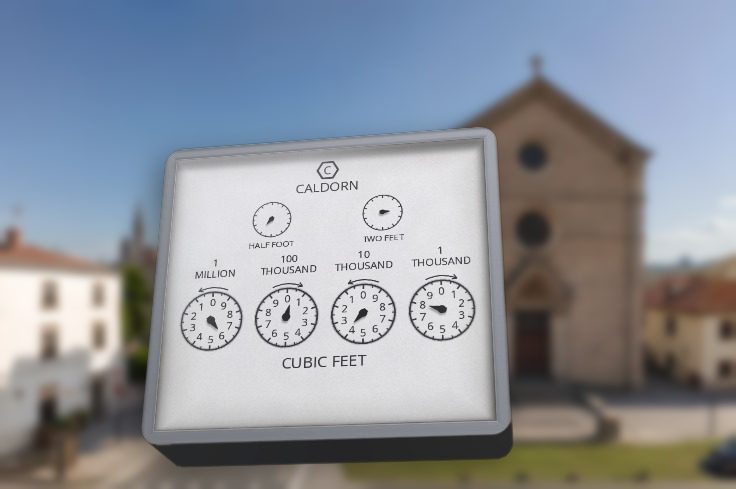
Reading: 603800 ft³
